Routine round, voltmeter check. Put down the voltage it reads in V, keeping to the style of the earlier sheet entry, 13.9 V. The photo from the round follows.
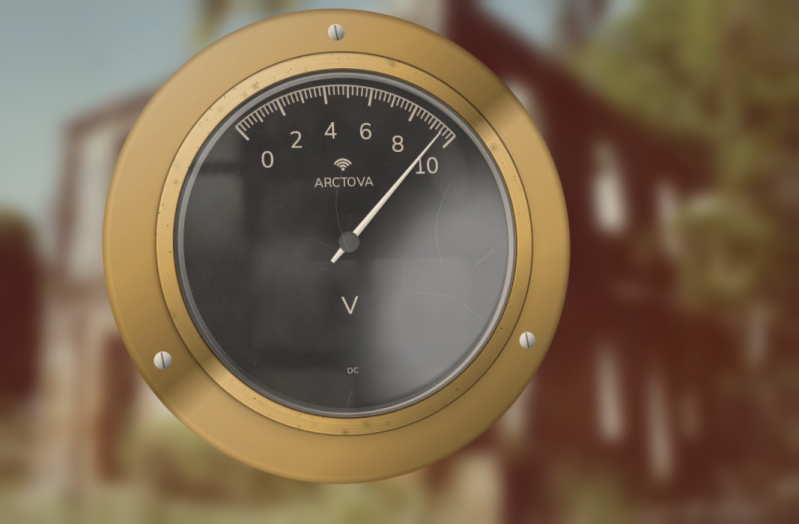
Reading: 9.4 V
